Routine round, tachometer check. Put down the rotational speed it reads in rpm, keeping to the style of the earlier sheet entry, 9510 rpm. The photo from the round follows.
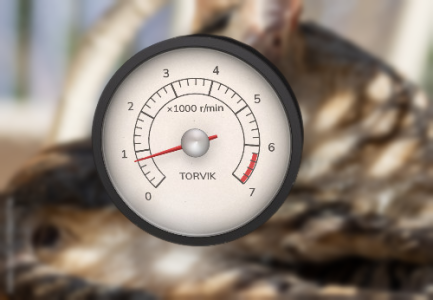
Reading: 800 rpm
